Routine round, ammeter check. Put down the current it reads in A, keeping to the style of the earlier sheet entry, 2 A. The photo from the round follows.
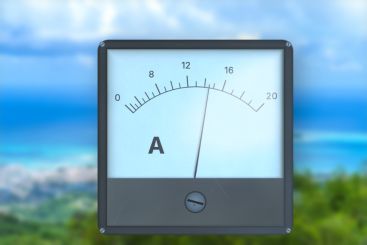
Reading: 14.5 A
